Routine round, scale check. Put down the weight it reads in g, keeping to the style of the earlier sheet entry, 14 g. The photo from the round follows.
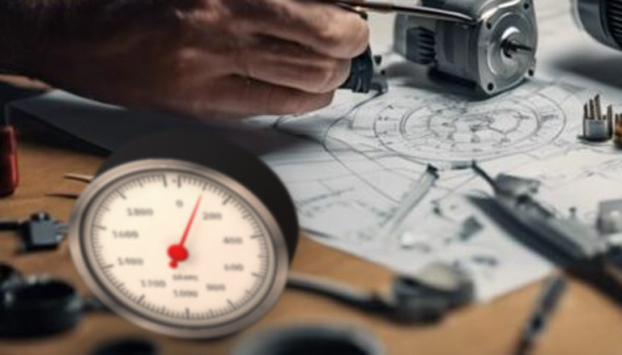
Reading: 100 g
